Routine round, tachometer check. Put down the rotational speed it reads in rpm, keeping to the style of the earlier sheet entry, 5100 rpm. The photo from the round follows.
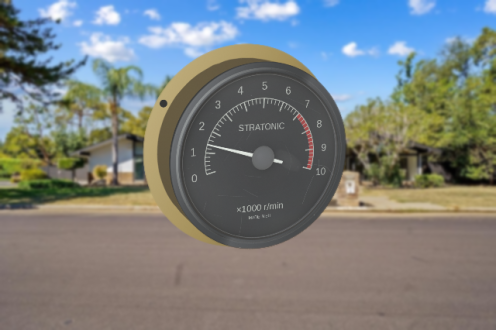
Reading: 1400 rpm
